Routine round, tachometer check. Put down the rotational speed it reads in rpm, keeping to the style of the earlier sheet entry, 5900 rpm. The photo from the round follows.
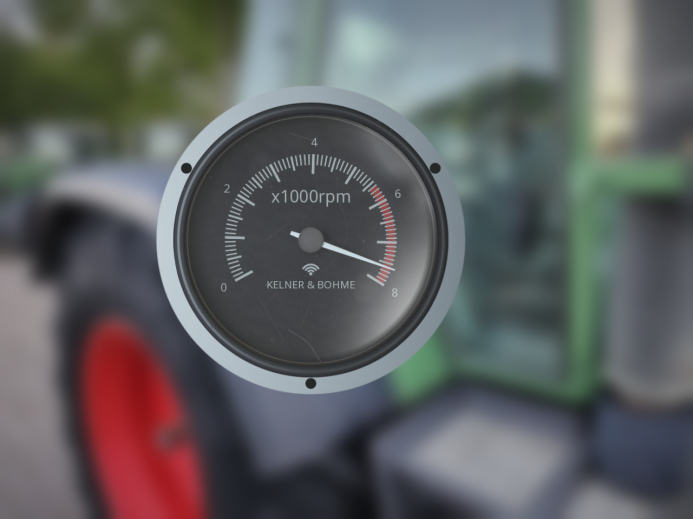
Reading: 7600 rpm
